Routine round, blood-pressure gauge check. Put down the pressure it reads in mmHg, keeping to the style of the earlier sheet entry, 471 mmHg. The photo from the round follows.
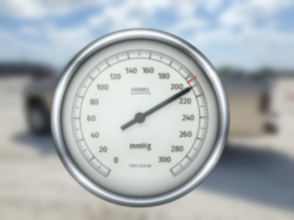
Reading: 210 mmHg
